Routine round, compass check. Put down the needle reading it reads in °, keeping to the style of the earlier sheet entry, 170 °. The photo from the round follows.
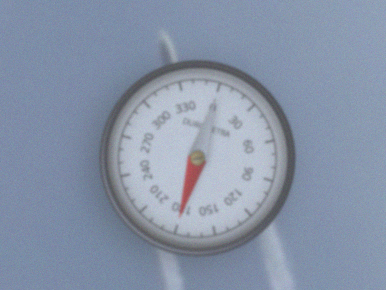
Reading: 180 °
